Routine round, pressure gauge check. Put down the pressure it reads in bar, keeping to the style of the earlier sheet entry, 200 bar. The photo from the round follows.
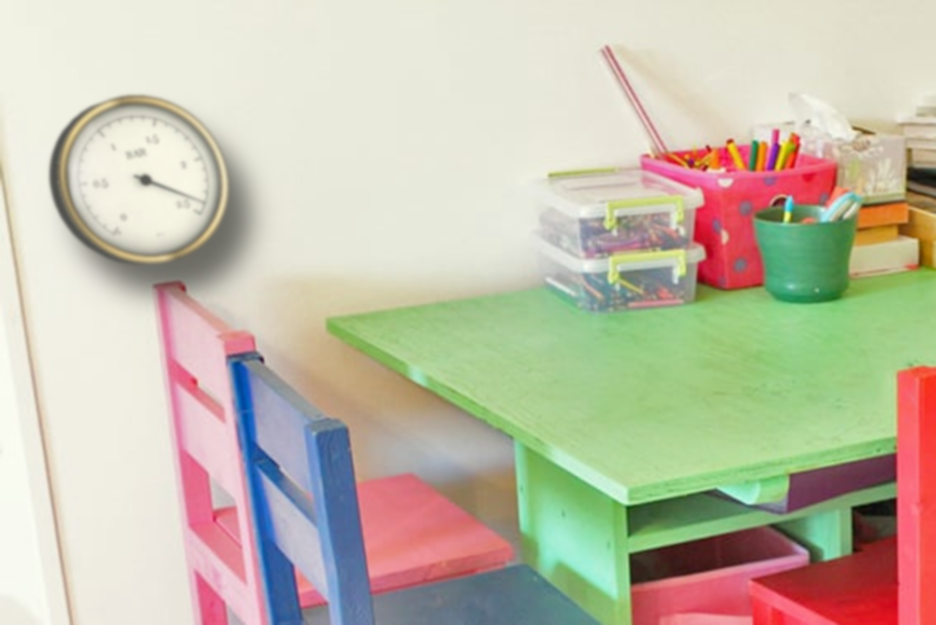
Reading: 2.4 bar
